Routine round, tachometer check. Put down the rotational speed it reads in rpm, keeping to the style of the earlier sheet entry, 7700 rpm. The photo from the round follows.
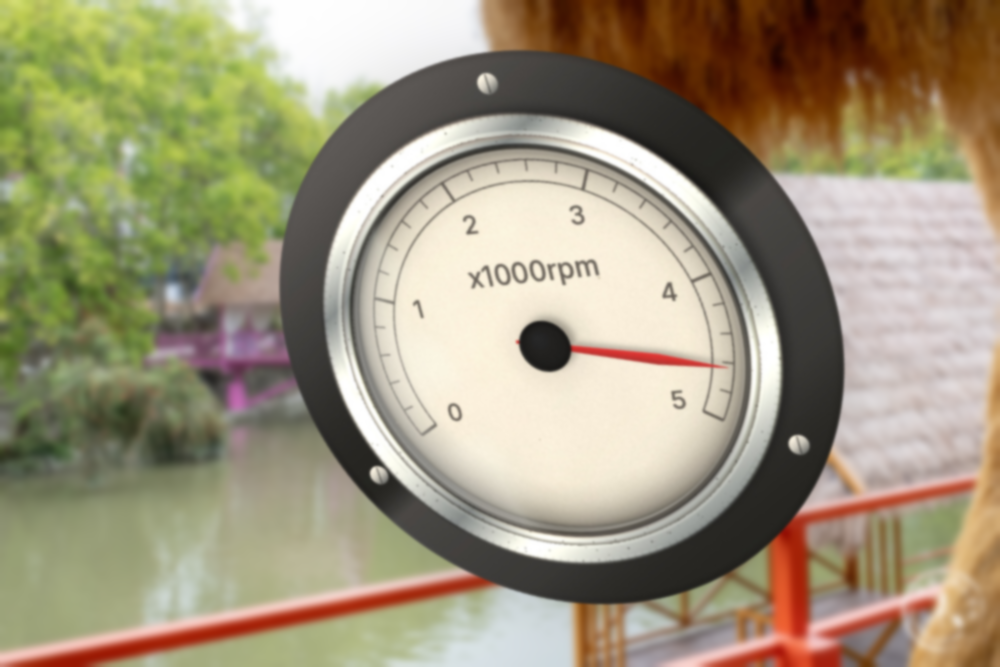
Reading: 4600 rpm
